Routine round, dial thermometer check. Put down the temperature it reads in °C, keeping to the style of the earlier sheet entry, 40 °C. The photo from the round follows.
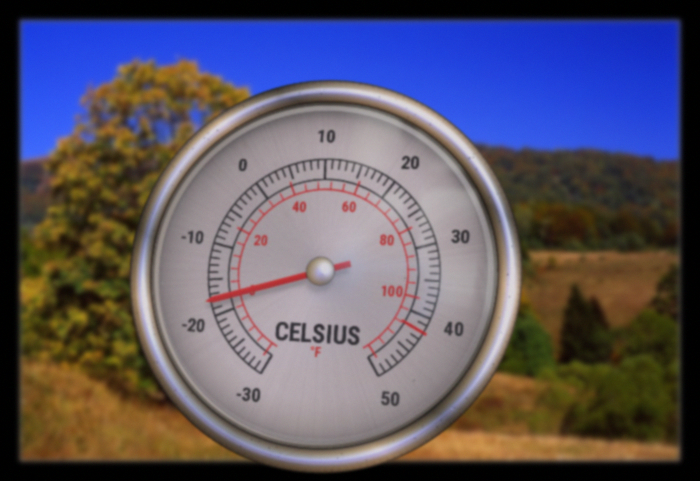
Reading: -18 °C
